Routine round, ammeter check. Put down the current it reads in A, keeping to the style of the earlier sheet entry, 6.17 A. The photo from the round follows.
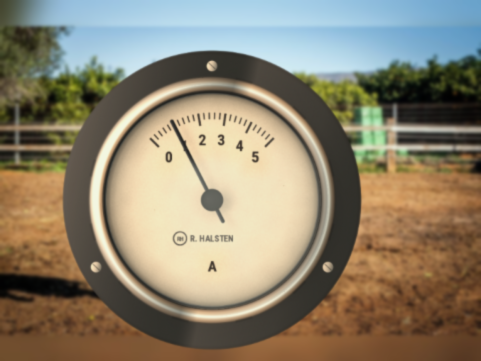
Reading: 1 A
